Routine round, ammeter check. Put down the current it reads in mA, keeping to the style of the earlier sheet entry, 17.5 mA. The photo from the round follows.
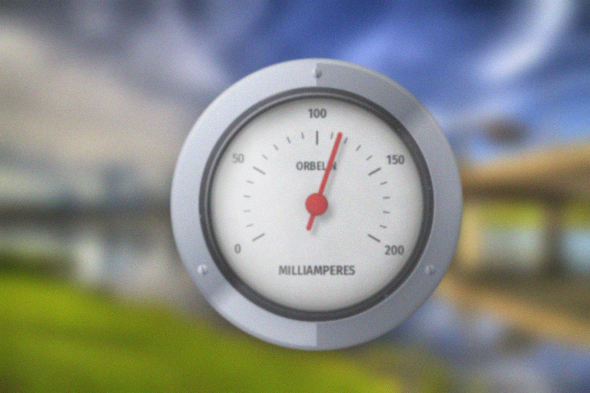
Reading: 115 mA
